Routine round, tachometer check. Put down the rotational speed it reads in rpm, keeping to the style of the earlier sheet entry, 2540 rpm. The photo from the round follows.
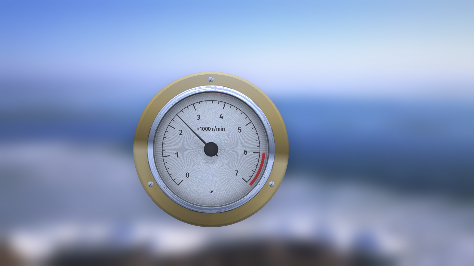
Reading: 2400 rpm
